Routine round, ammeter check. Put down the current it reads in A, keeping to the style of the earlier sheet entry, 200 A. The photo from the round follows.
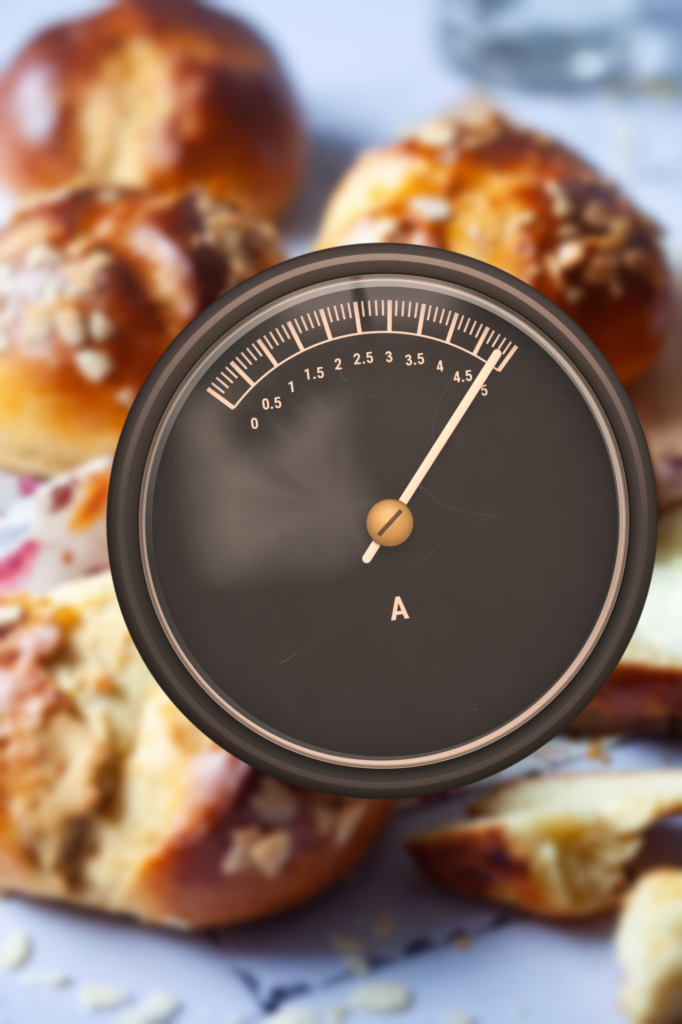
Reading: 4.8 A
